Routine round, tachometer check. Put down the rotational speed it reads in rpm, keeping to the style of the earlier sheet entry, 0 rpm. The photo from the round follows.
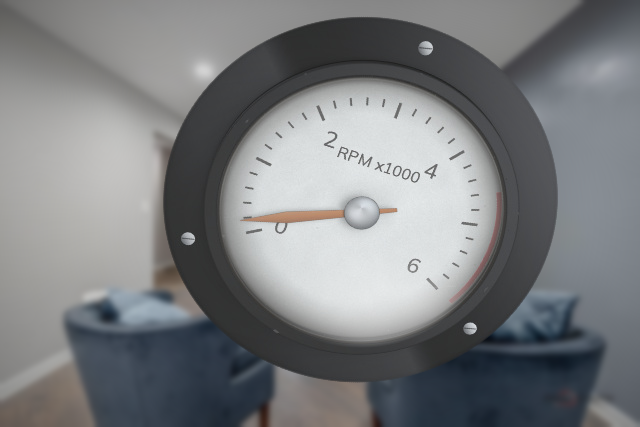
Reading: 200 rpm
